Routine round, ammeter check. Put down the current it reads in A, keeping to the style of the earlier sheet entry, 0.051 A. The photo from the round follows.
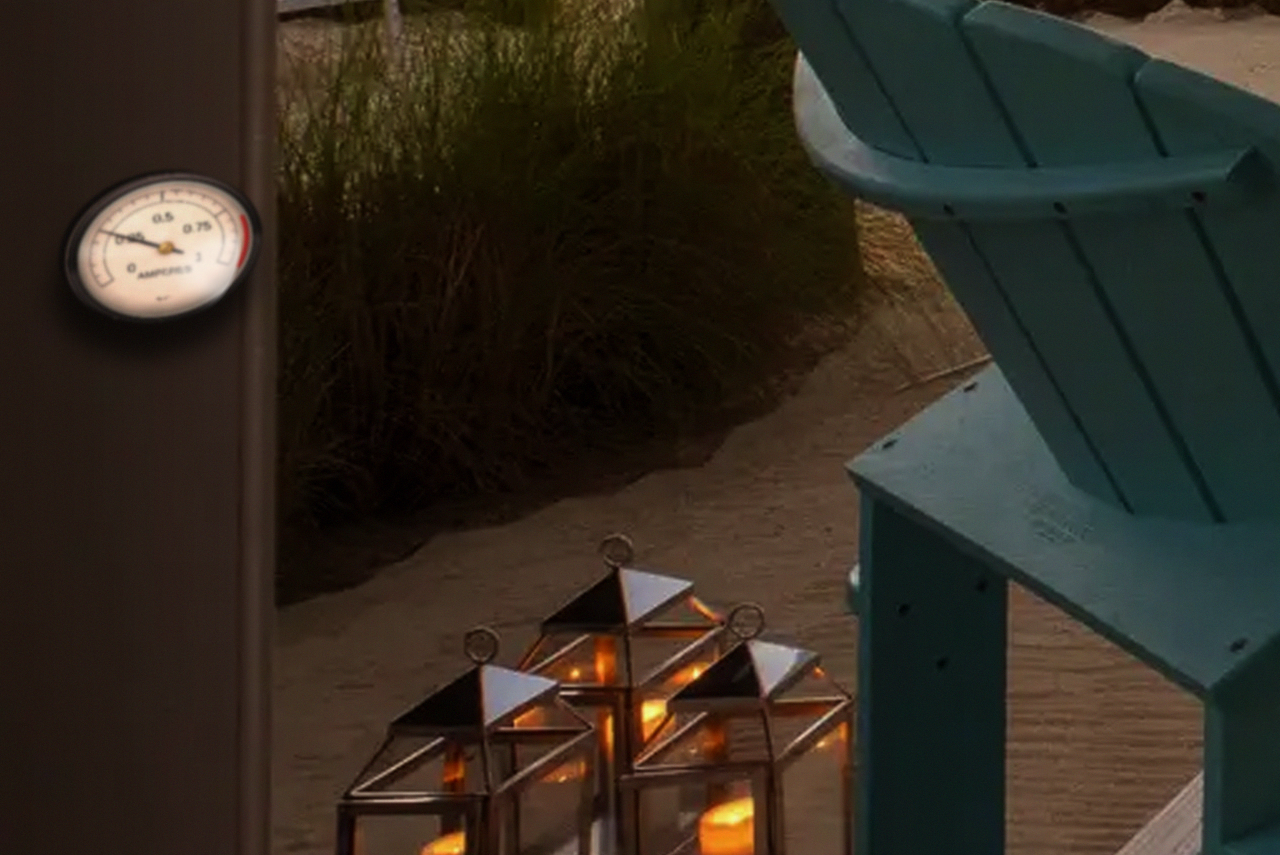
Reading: 0.25 A
